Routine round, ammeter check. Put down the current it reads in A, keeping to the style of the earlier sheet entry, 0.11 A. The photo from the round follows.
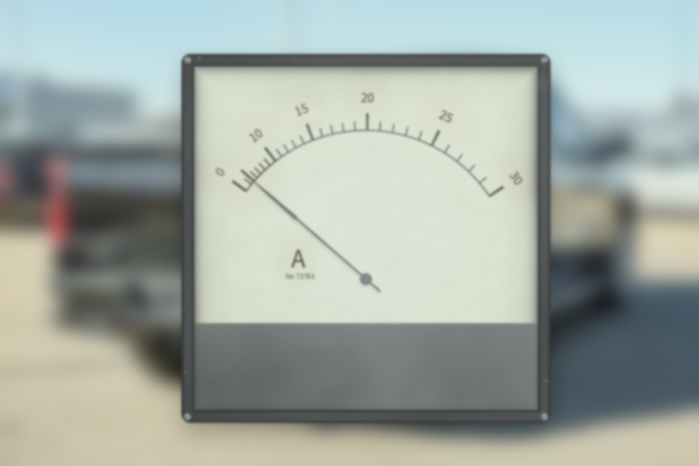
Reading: 5 A
